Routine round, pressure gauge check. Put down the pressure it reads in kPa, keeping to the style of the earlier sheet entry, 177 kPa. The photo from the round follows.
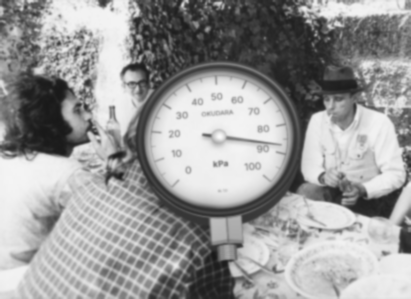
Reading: 87.5 kPa
